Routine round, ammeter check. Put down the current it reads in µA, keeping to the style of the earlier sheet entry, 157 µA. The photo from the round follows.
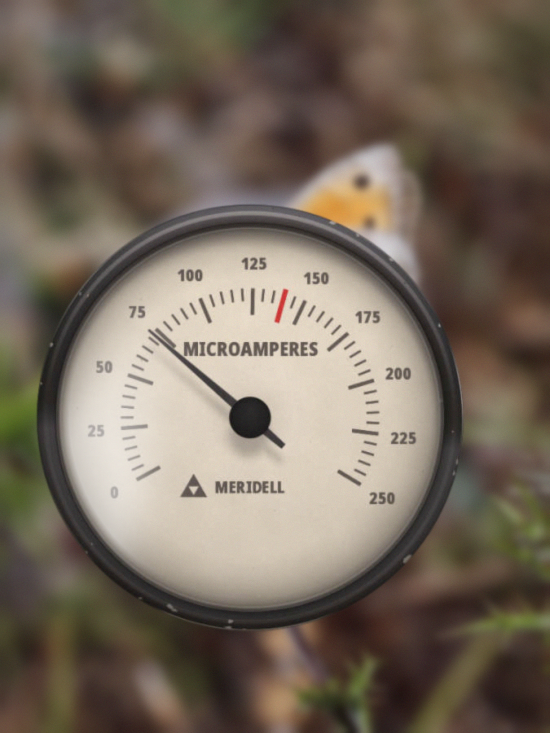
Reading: 72.5 µA
